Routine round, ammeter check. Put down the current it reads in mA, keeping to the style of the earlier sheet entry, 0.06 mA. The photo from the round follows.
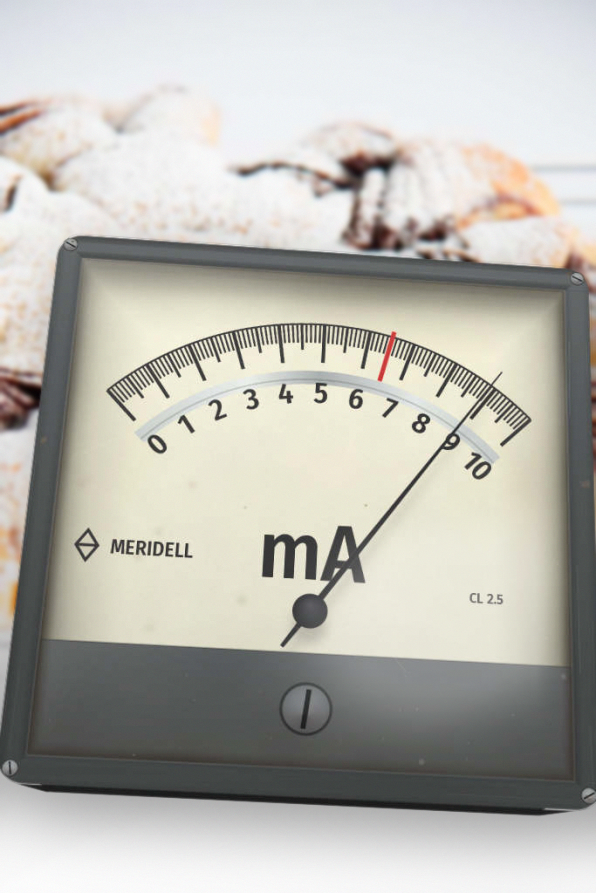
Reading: 8.9 mA
